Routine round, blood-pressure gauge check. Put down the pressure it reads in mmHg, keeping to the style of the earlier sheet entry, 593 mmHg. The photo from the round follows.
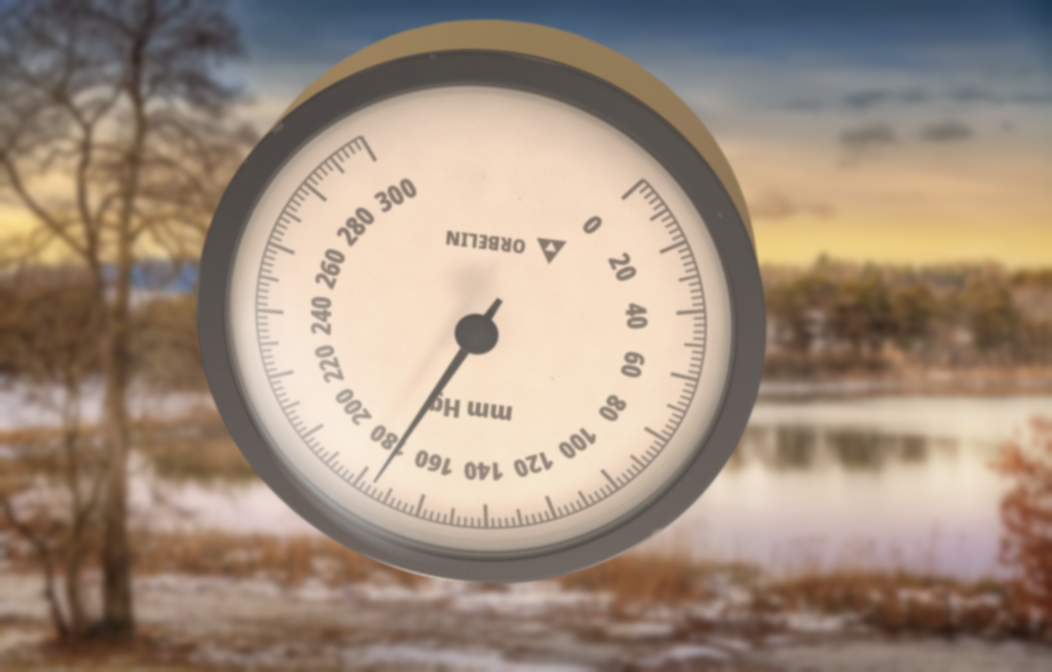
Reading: 176 mmHg
